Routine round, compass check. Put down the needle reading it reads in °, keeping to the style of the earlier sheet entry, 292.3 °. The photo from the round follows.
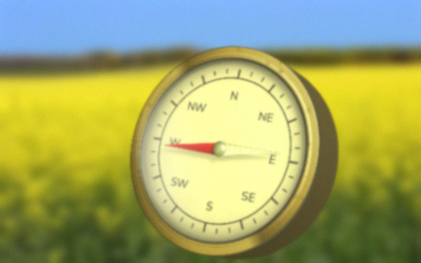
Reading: 265 °
